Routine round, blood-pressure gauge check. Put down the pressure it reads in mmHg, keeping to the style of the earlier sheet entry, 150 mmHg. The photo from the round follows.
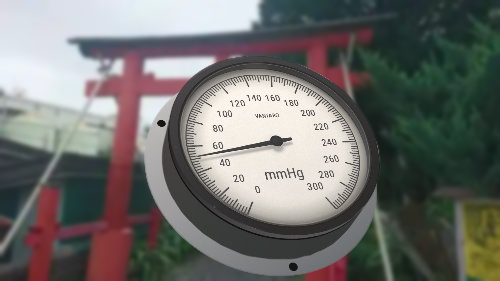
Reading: 50 mmHg
